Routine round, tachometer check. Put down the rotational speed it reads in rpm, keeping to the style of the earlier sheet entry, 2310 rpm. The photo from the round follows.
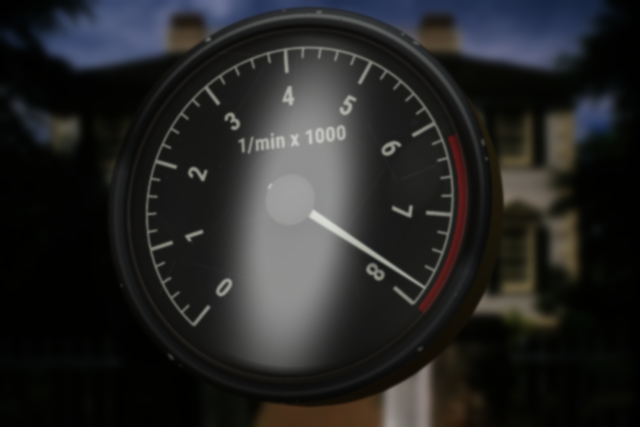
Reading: 7800 rpm
